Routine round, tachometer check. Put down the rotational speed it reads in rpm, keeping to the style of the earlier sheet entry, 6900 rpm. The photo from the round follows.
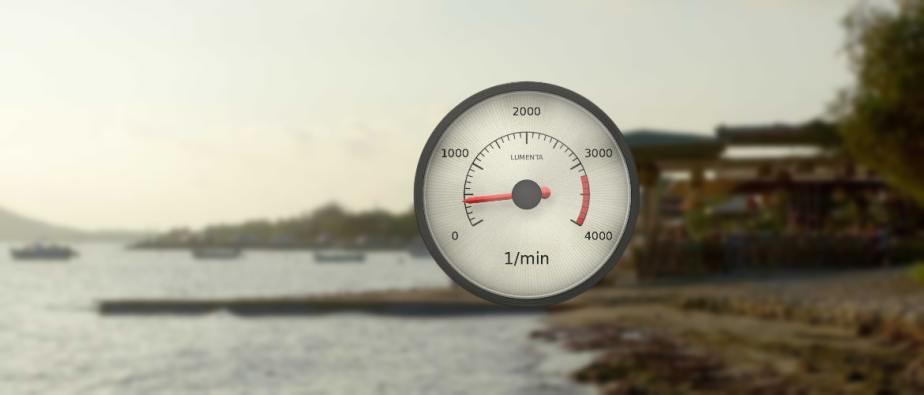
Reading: 400 rpm
